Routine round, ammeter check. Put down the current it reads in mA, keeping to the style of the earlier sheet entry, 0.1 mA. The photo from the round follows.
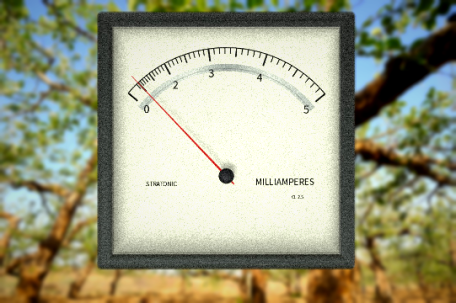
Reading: 1 mA
